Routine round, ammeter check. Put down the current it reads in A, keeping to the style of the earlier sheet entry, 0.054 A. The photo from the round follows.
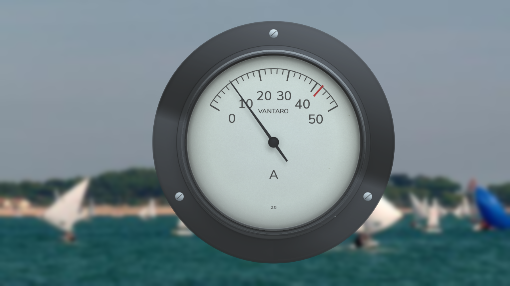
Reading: 10 A
